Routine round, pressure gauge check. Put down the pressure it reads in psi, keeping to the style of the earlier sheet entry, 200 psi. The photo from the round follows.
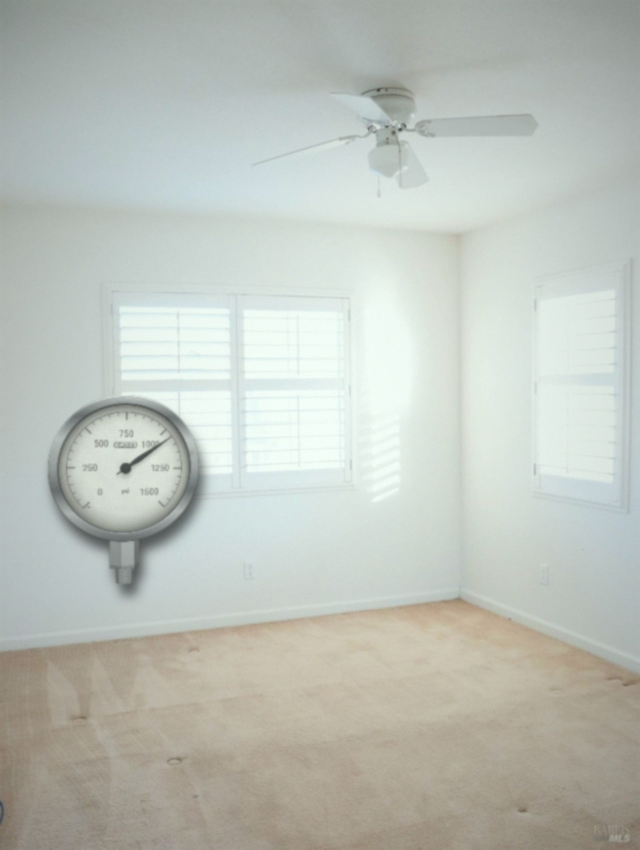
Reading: 1050 psi
